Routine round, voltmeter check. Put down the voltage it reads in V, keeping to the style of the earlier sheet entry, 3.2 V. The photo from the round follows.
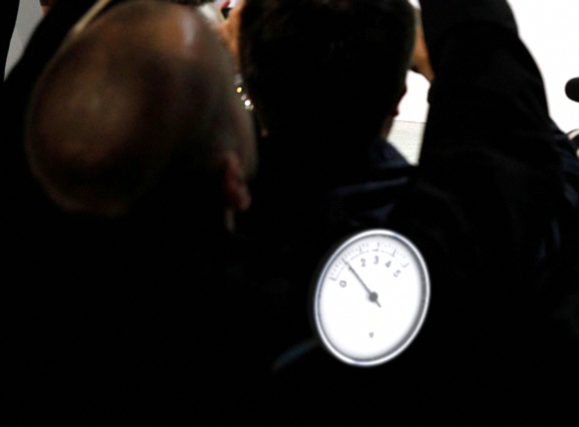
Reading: 1 V
